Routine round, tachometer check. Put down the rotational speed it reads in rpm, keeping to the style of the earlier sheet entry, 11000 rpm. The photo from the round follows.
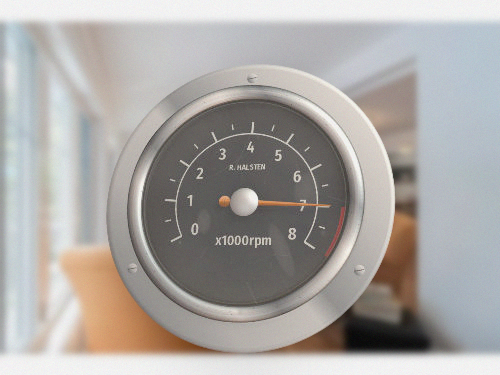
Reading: 7000 rpm
